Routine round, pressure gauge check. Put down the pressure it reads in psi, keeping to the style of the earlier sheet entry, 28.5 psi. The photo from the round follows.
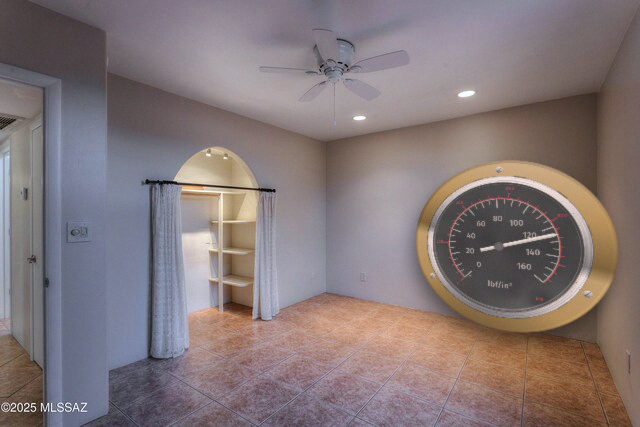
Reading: 125 psi
